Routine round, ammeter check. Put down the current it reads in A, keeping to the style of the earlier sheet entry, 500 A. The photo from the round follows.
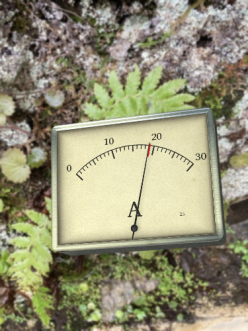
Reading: 19 A
